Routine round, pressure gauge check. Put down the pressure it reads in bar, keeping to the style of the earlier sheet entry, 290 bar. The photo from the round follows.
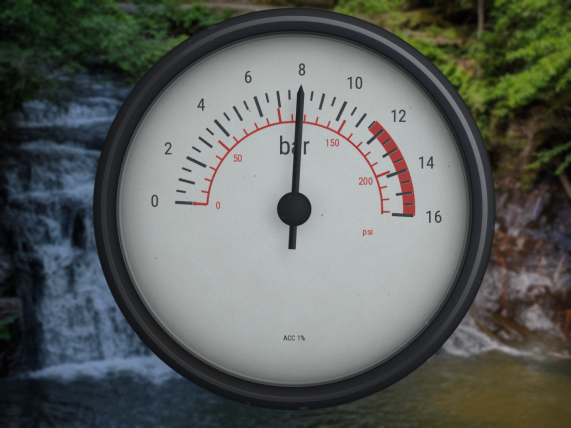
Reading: 8 bar
